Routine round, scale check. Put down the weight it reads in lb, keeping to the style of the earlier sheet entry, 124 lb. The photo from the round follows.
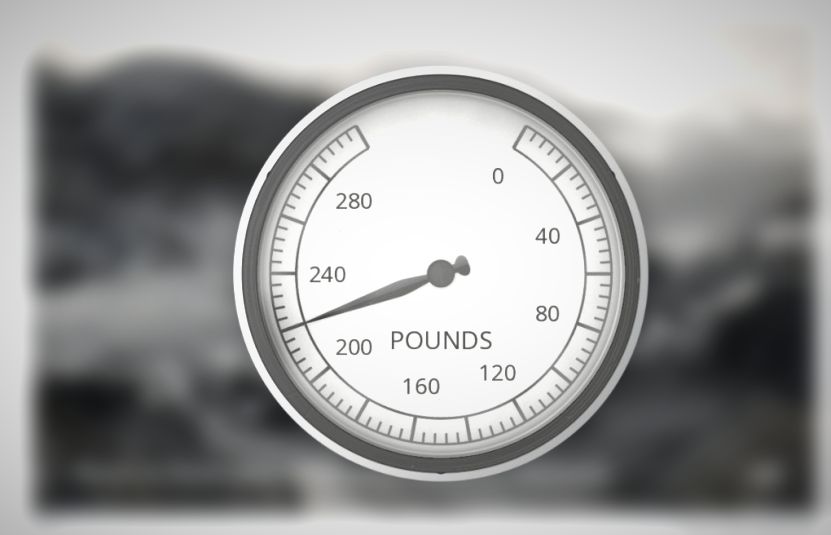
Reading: 220 lb
